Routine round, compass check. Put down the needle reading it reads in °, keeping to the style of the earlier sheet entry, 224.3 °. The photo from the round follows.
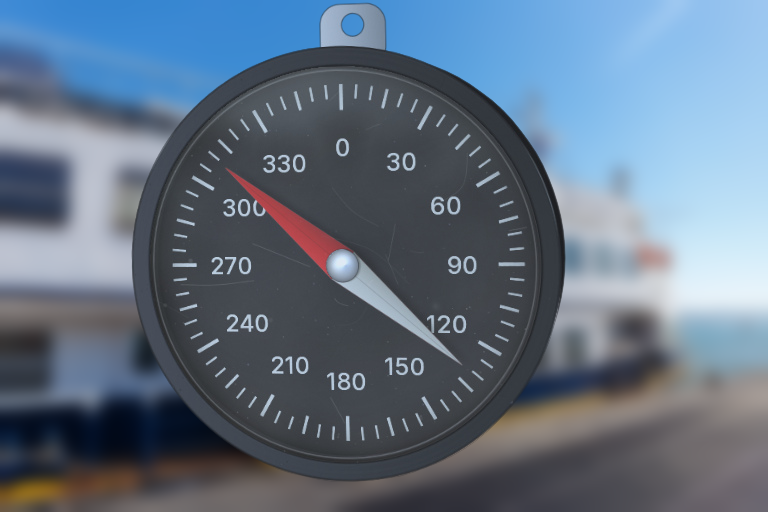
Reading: 310 °
